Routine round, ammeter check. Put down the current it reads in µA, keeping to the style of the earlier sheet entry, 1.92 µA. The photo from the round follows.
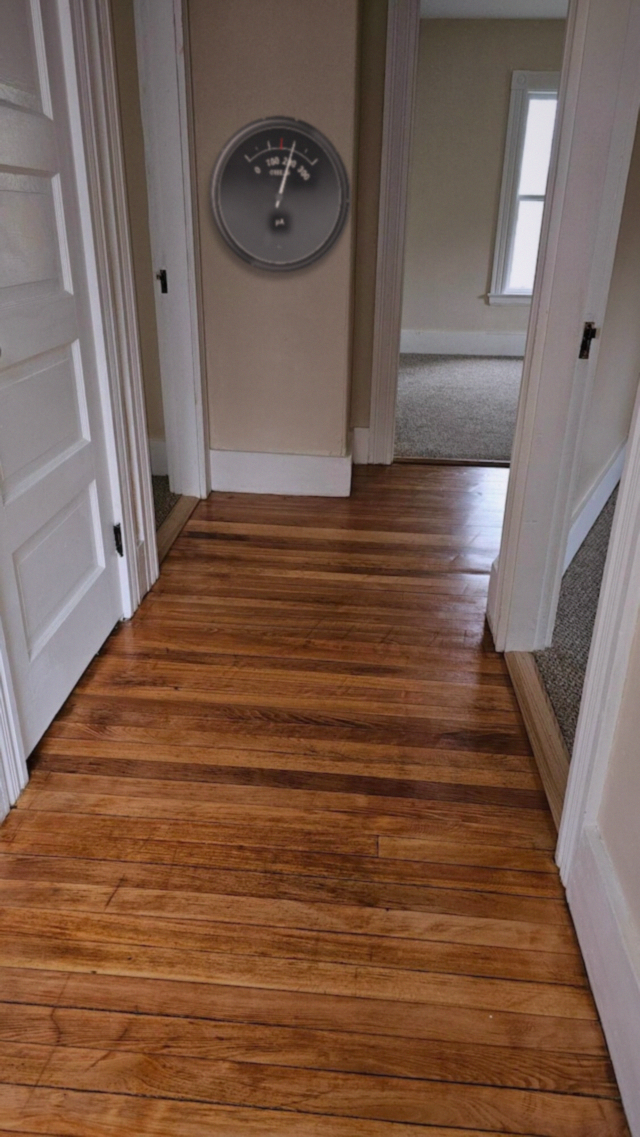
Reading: 200 µA
